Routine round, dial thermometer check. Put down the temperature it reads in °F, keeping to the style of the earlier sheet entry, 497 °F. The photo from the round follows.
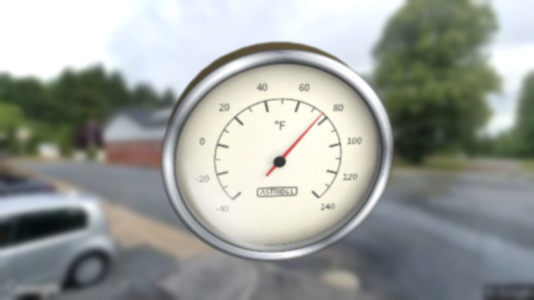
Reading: 75 °F
